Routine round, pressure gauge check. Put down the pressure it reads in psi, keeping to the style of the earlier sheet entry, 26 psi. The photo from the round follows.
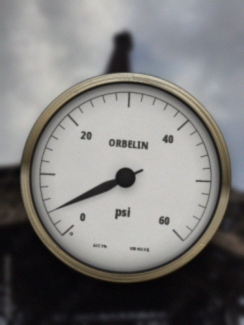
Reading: 4 psi
